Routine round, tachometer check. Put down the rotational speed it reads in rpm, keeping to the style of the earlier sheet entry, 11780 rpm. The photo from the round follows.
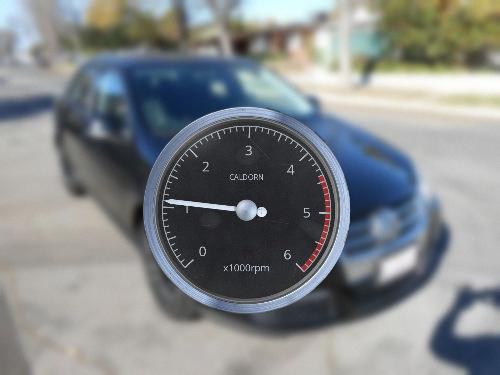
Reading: 1100 rpm
